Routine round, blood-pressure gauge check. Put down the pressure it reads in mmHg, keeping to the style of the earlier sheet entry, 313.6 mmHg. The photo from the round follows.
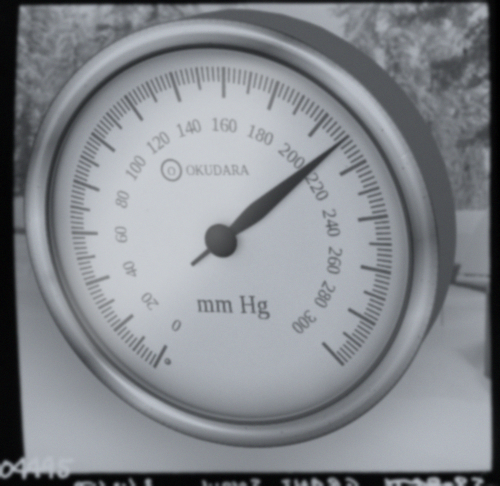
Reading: 210 mmHg
